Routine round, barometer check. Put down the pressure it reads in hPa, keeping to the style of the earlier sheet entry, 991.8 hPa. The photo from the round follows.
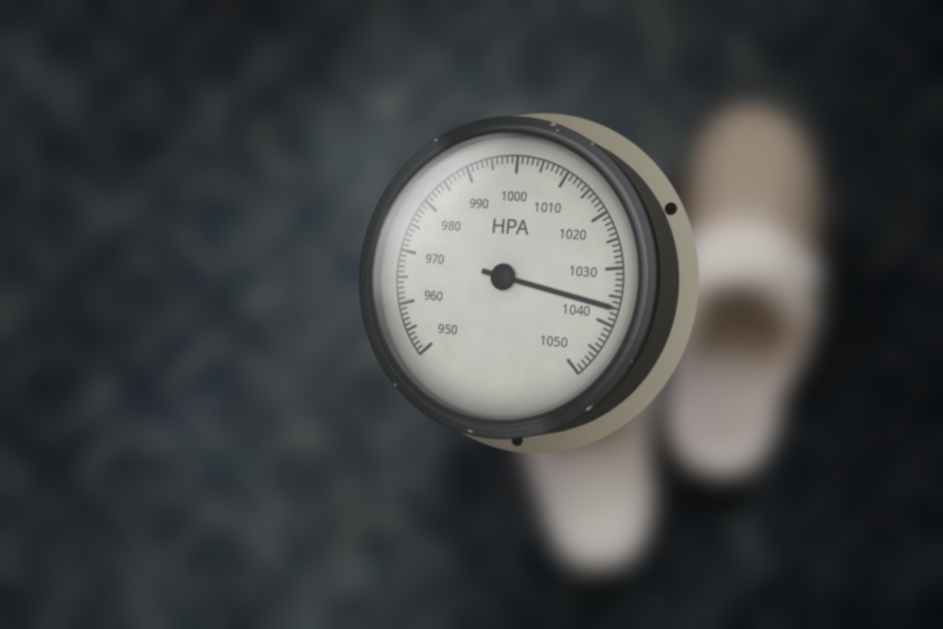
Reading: 1037 hPa
